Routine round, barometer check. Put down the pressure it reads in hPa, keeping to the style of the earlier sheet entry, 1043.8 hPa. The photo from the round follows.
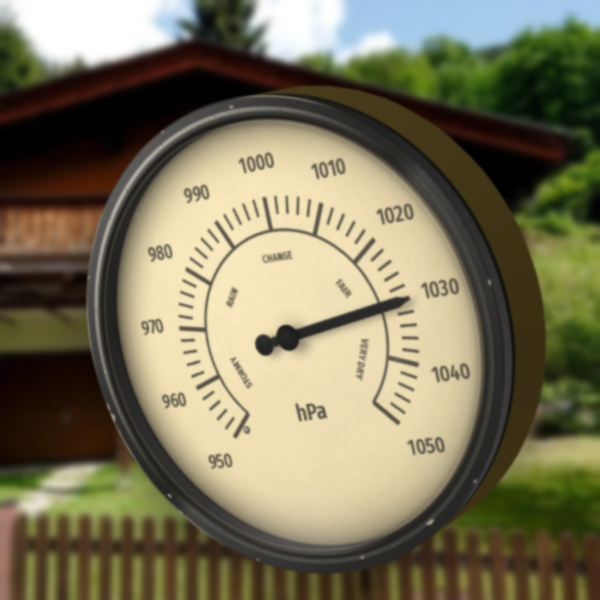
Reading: 1030 hPa
